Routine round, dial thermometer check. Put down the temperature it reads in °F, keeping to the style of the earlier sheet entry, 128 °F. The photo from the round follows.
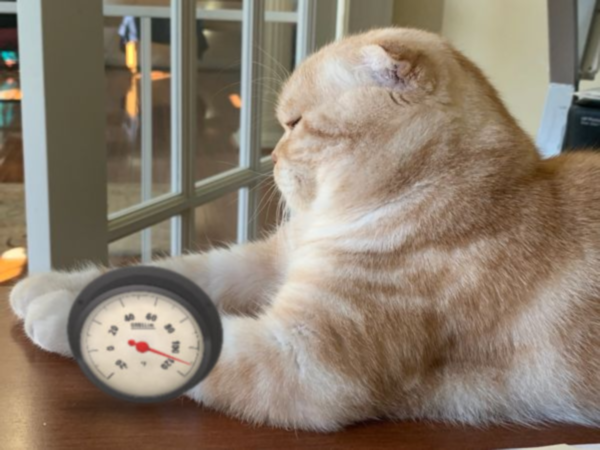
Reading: 110 °F
